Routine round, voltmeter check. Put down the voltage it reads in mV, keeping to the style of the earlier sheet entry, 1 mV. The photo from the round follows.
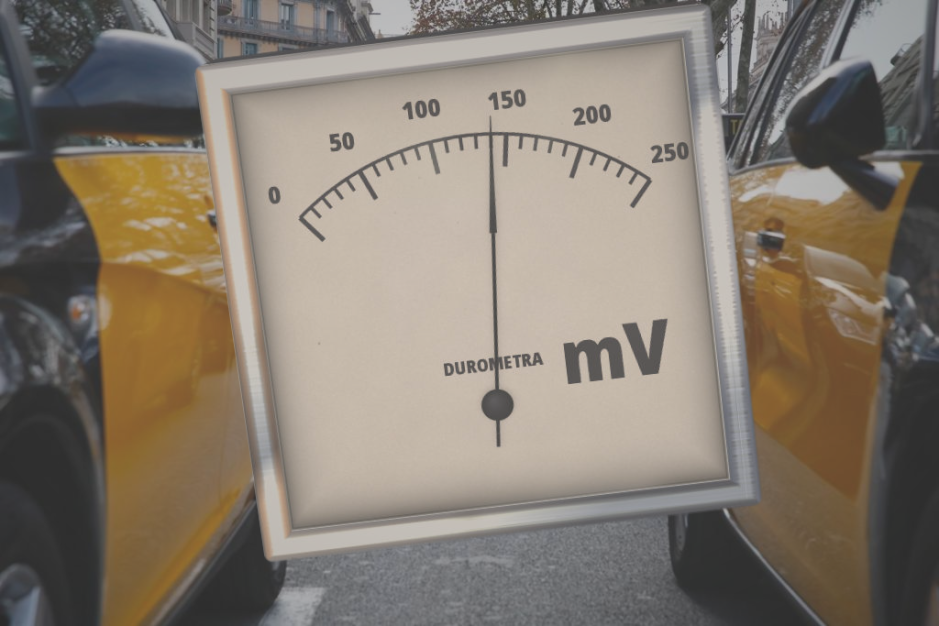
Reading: 140 mV
